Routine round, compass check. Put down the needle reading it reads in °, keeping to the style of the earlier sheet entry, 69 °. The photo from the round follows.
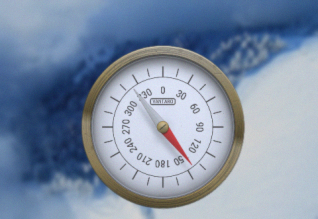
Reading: 142.5 °
